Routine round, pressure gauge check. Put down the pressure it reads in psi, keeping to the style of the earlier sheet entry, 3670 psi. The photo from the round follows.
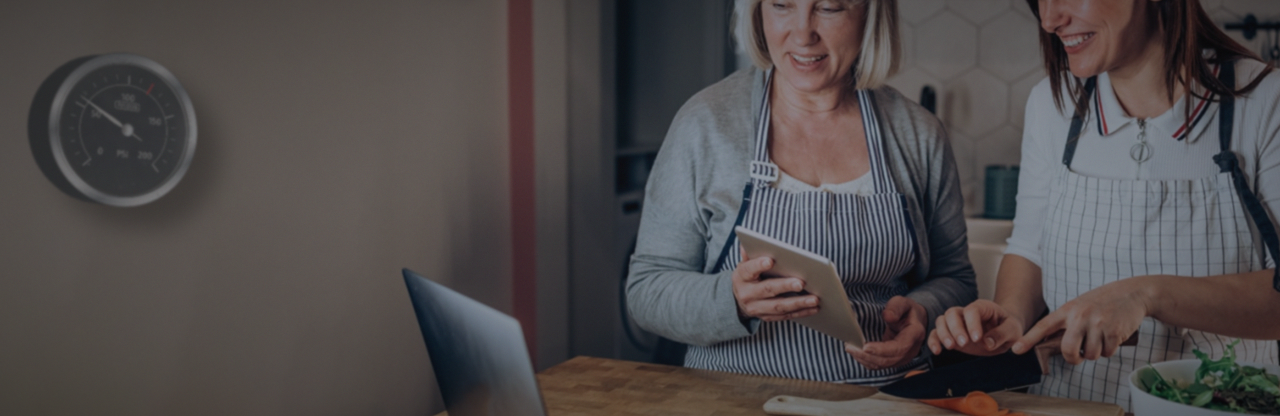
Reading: 55 psi
